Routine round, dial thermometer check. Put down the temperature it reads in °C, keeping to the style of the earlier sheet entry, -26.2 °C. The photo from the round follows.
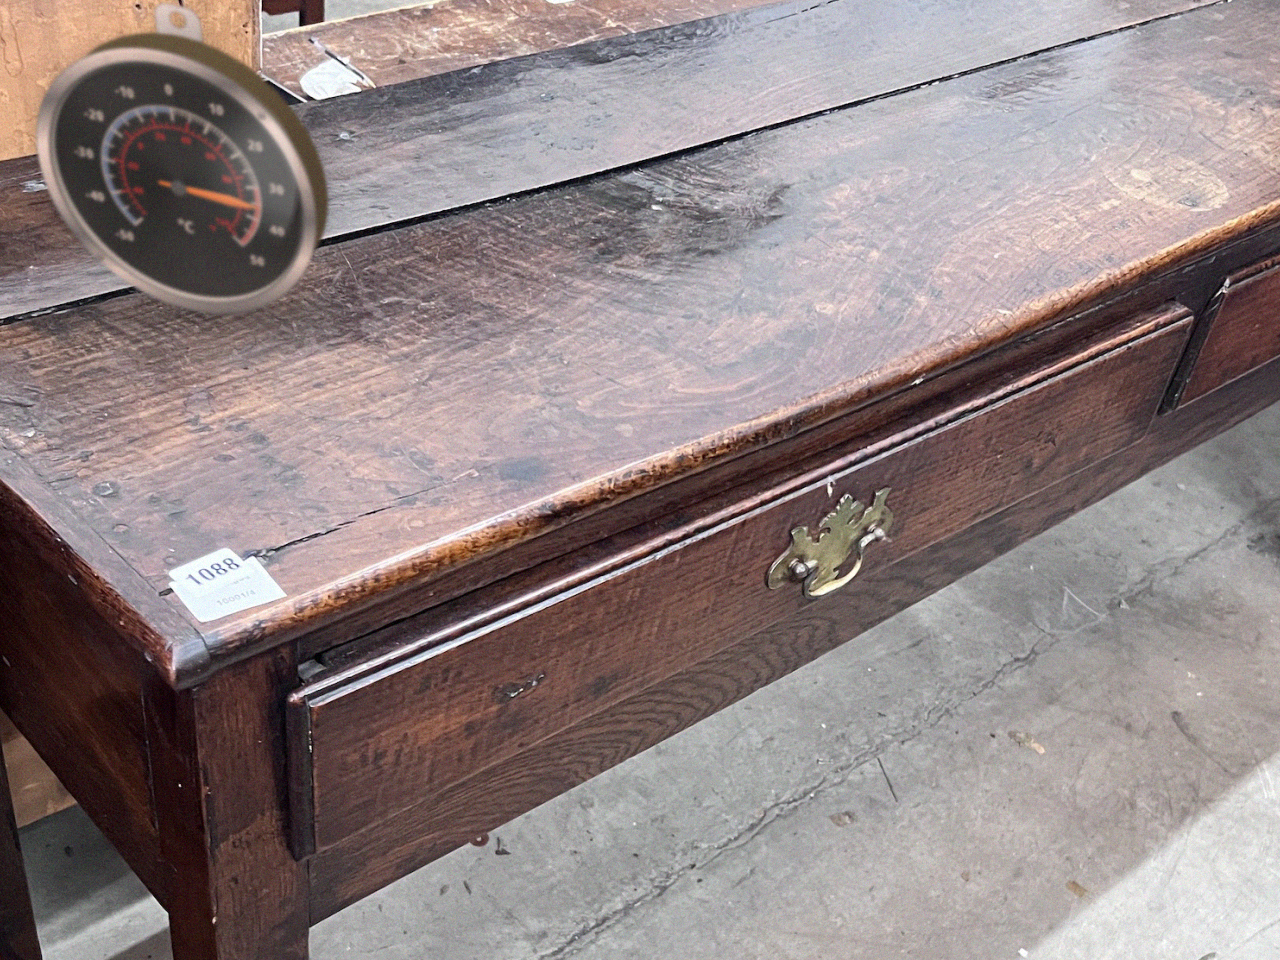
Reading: 35 °C
